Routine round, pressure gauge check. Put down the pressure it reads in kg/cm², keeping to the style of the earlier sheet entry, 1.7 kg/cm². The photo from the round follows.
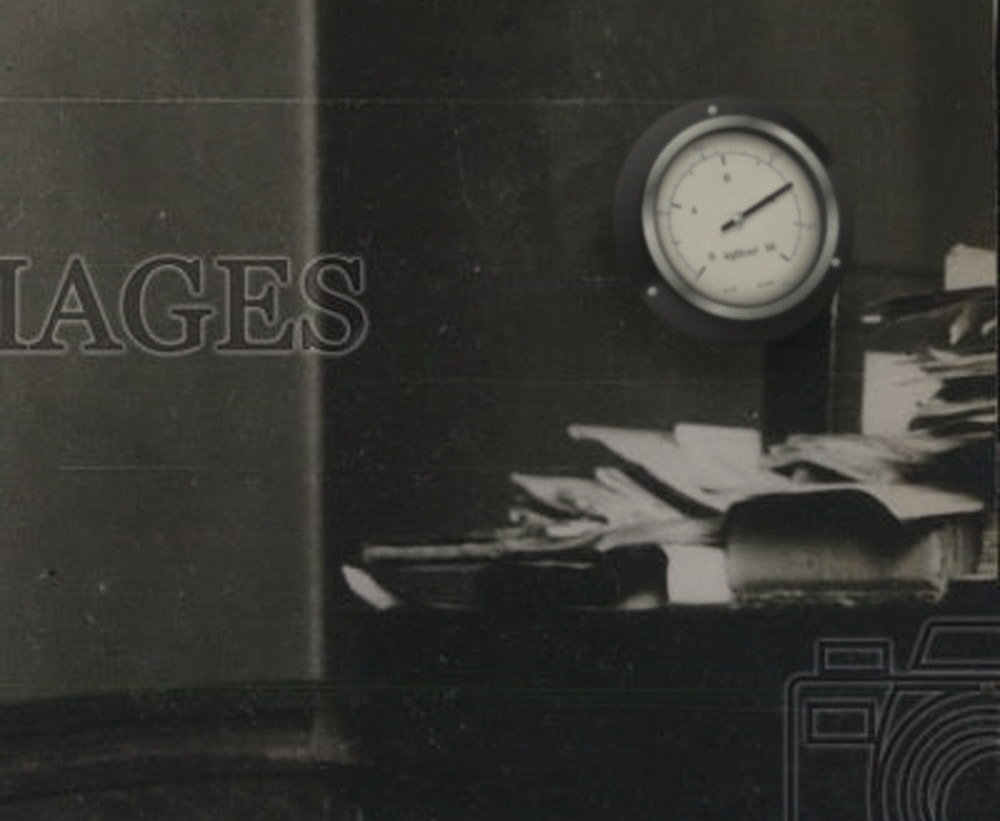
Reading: 12 kg/cm²
